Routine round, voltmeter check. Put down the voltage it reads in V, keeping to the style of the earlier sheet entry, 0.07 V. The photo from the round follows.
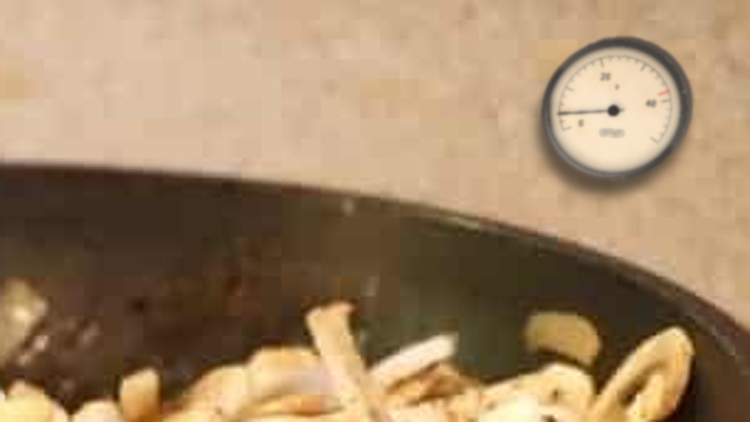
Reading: 4 V
